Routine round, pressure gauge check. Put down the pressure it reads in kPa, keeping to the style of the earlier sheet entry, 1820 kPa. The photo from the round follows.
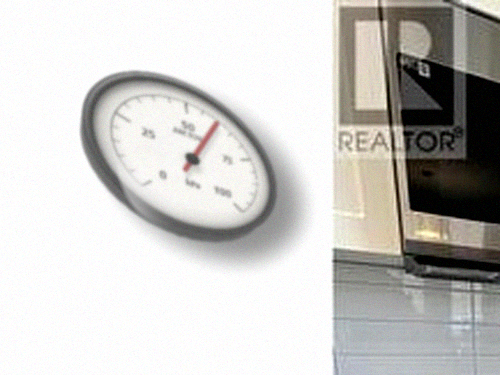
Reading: 60 kPa
